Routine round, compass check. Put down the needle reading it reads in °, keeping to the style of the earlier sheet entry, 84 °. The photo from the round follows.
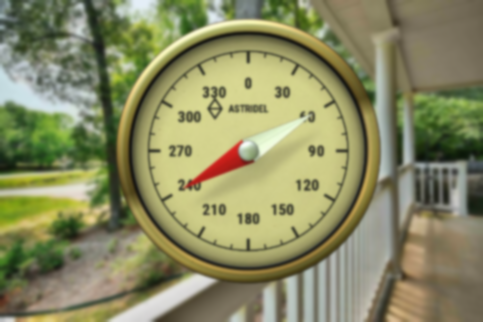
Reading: 240 °
